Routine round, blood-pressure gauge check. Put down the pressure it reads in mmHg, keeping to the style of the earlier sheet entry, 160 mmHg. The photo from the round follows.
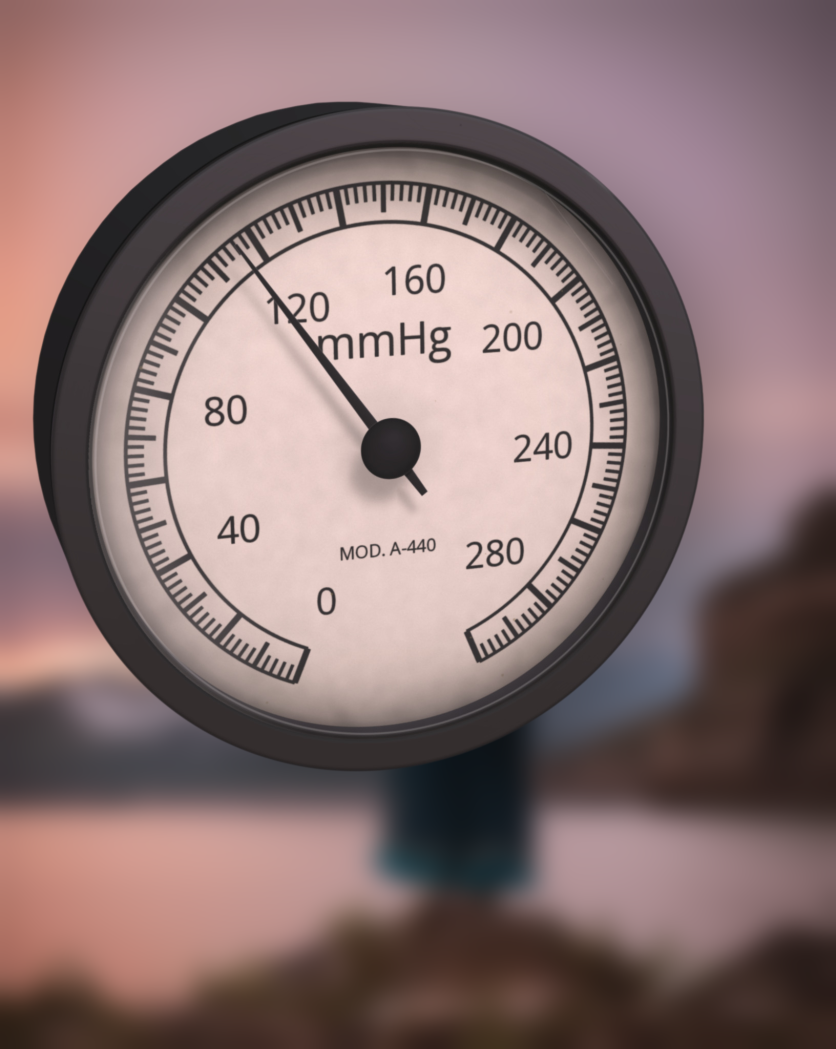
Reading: 116 mmHg
